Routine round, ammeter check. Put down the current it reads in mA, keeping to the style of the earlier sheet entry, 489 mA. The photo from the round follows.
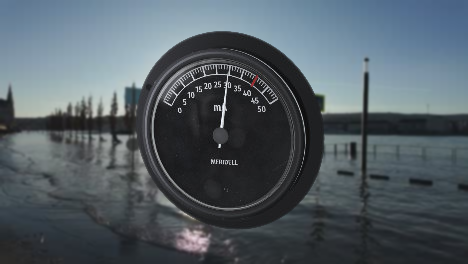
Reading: 30 mA
